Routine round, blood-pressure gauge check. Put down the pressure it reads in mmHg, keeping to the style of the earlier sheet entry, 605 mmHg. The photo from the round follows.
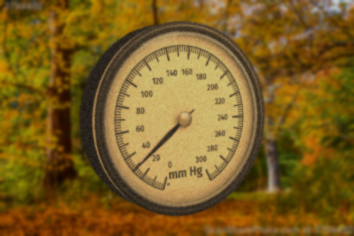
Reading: 30 mmHg
